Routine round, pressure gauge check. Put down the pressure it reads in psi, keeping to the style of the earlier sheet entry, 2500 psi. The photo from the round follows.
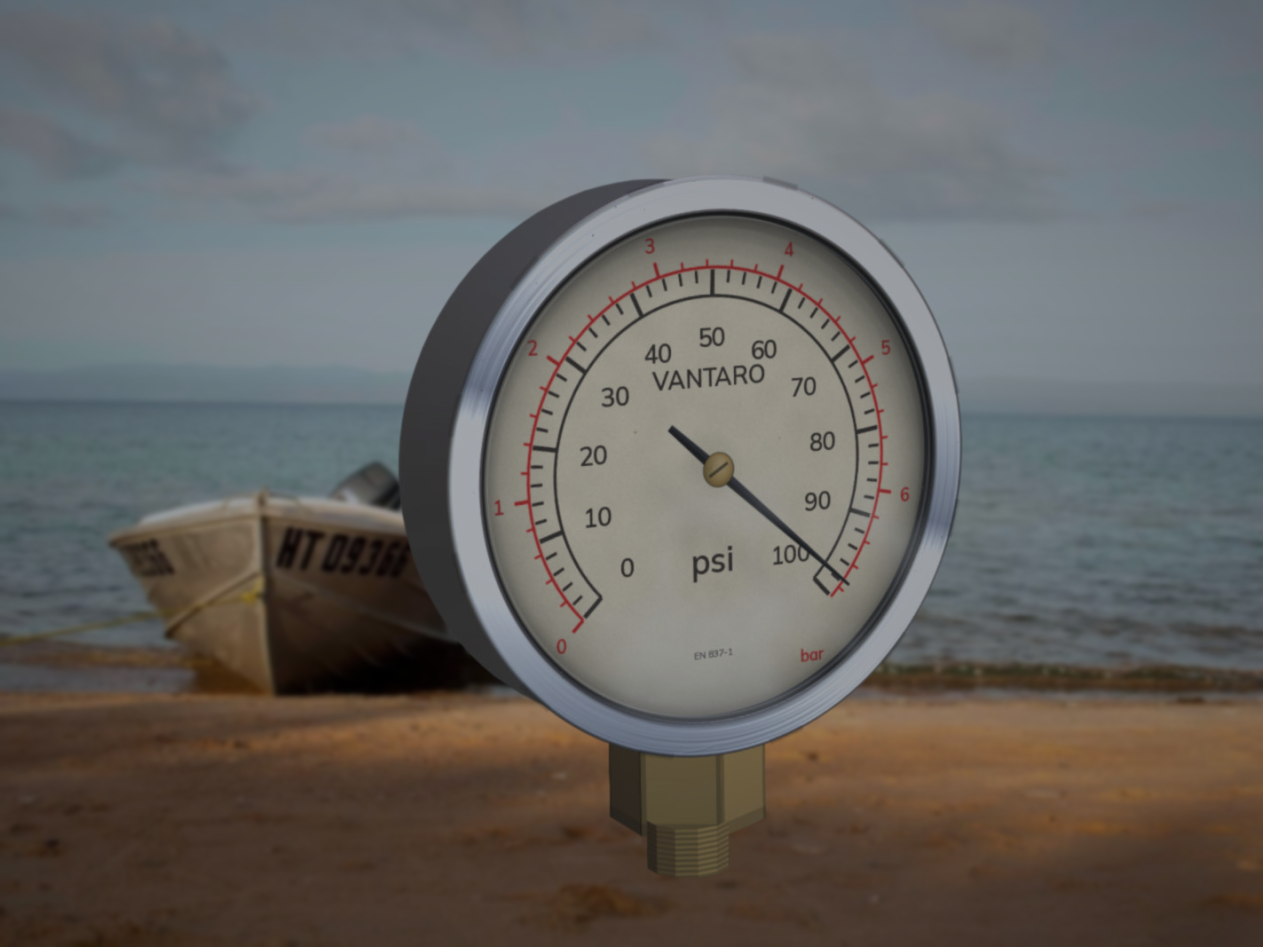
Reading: 98 psi
